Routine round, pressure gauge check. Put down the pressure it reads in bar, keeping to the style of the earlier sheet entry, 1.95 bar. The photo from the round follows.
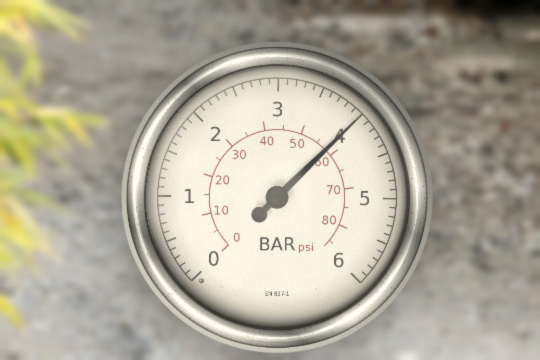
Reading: 4 bar
